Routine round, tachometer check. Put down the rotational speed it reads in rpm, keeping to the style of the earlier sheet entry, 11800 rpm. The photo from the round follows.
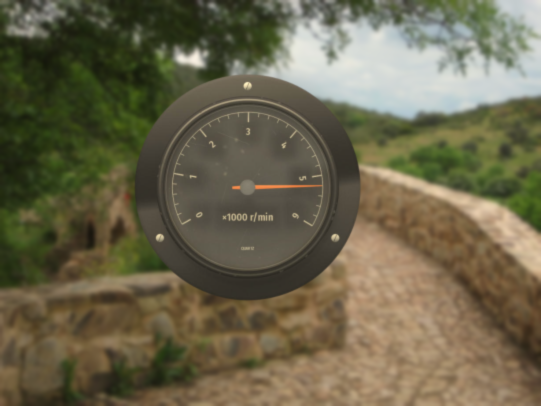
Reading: 5200 rpm
